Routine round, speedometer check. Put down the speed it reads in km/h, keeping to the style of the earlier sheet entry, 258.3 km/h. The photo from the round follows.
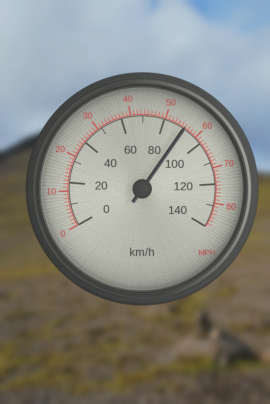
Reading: 90 km/h
